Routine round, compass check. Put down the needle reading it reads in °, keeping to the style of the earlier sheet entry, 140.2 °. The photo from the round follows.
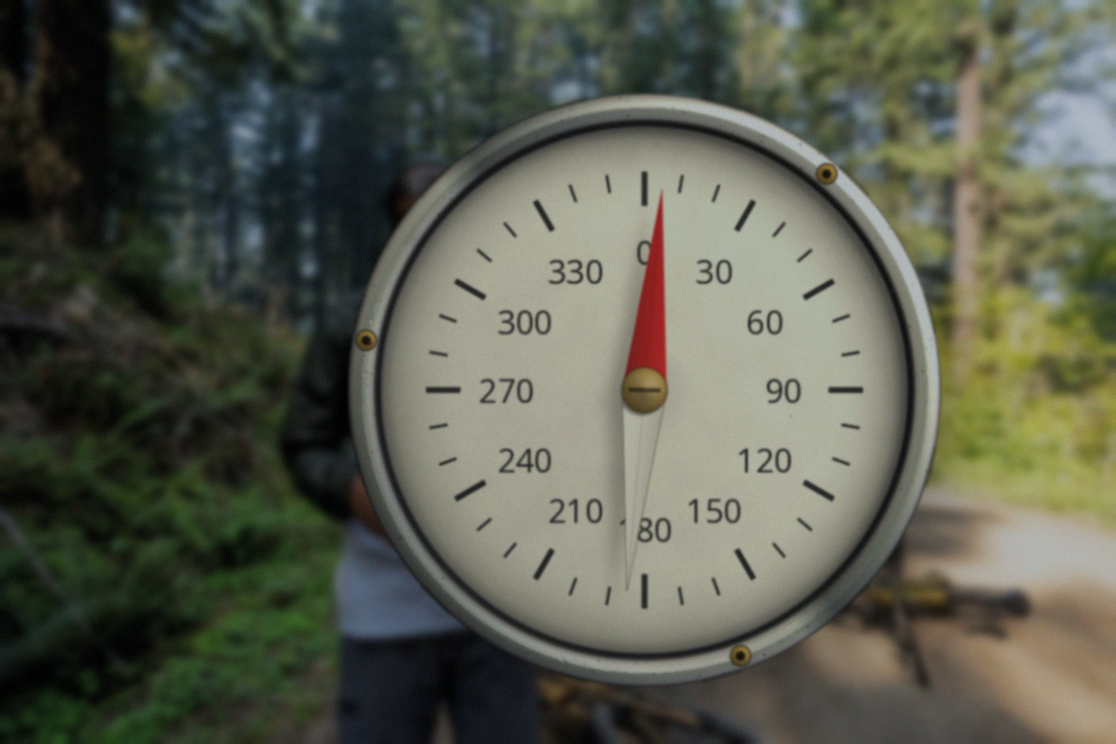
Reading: 5 °
